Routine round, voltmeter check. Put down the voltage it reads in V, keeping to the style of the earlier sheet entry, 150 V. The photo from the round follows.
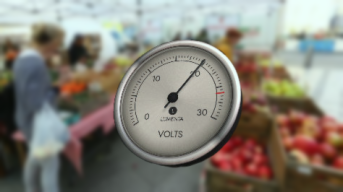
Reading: 20 V
